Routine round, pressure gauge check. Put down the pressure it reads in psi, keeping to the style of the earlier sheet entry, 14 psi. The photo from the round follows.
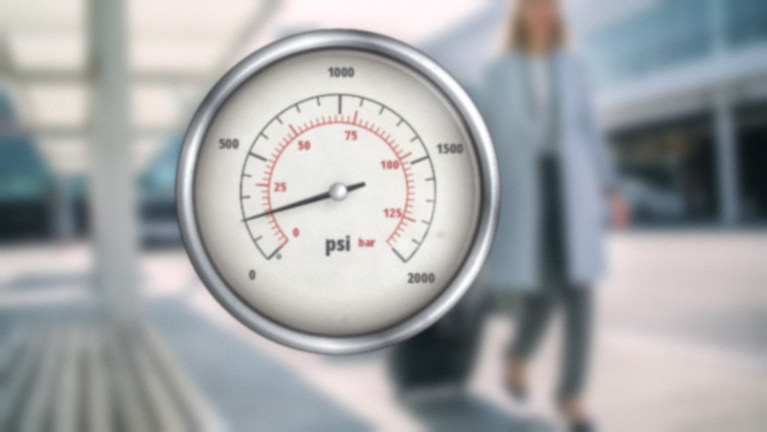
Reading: 200 psi
